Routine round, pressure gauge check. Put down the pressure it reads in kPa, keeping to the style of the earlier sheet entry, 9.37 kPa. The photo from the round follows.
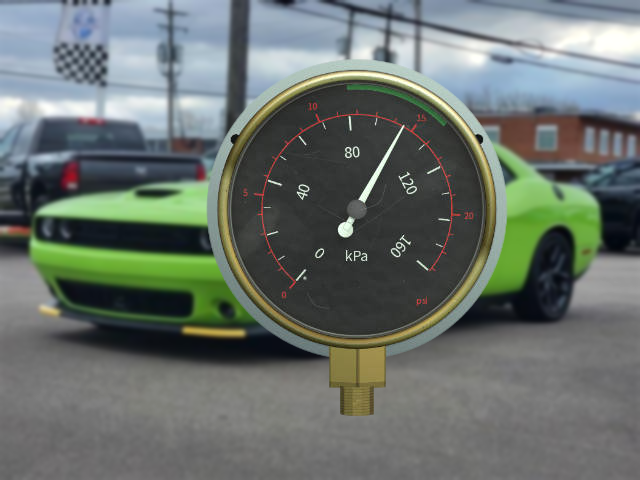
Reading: 100 kPa
